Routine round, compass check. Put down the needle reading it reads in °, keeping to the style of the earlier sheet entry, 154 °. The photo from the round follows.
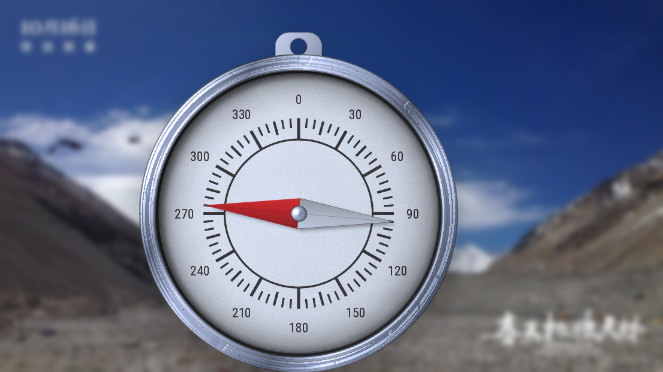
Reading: 275 °
